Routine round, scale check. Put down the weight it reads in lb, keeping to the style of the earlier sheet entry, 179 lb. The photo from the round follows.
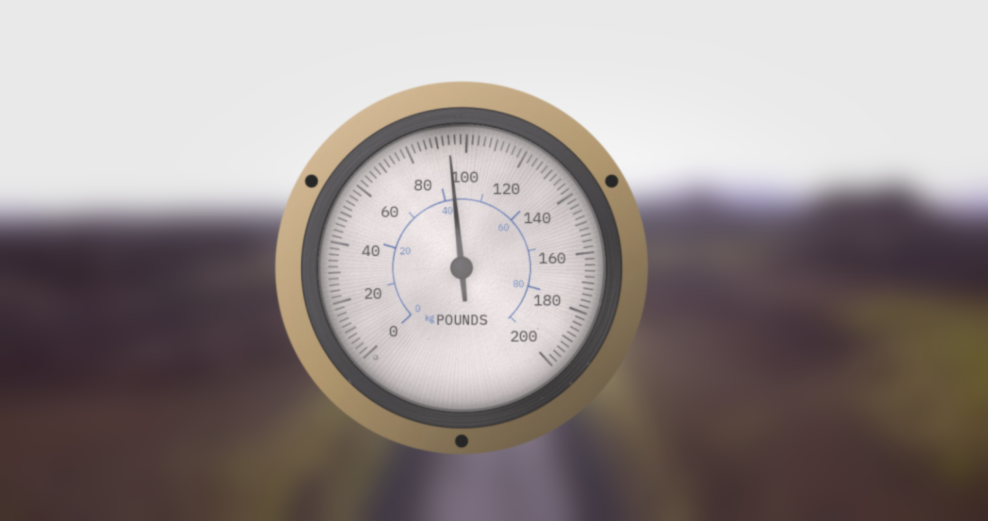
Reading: 94 lb
